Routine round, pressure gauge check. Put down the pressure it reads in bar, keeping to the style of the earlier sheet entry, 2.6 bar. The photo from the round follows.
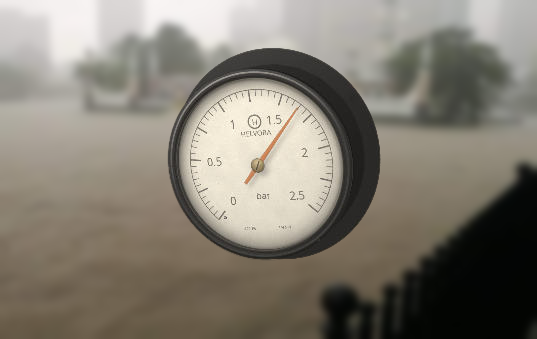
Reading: 1.65 bar
